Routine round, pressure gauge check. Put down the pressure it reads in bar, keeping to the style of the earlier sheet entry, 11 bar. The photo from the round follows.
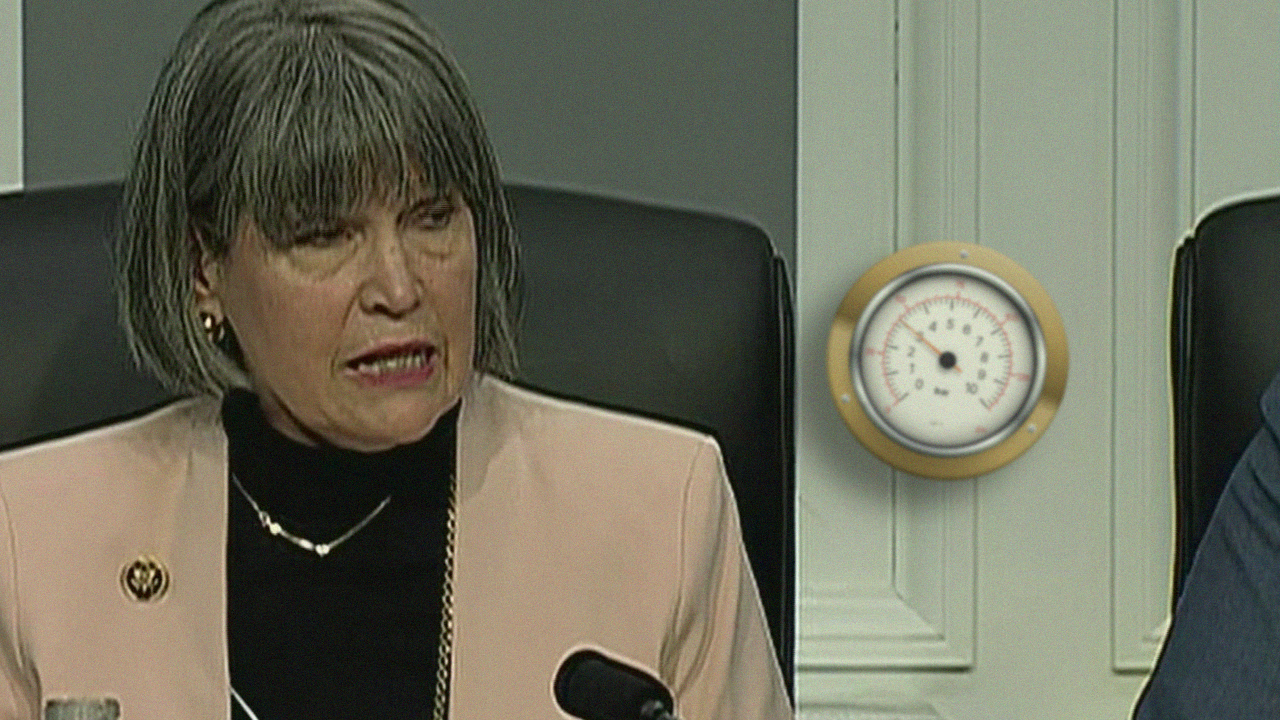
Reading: 3 bar
